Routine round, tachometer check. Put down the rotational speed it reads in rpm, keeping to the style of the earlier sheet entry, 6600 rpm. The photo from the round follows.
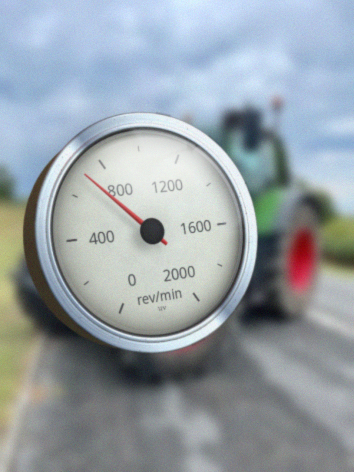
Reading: 700 rpm
